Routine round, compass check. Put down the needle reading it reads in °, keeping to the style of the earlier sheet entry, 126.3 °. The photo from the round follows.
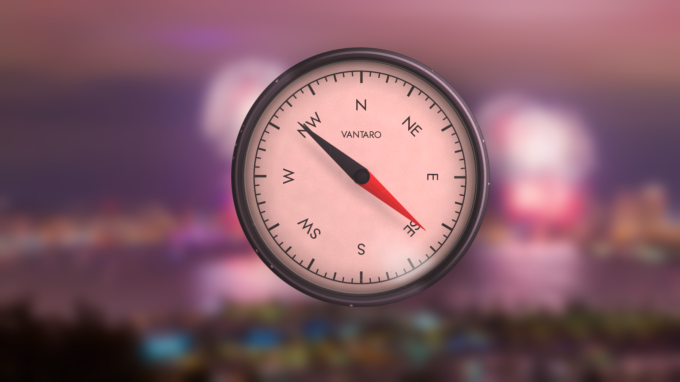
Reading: 130 °
